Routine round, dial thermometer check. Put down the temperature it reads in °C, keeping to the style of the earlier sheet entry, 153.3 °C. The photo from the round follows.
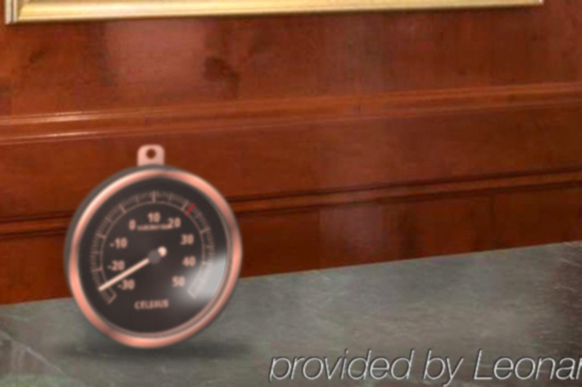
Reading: -25 °C
